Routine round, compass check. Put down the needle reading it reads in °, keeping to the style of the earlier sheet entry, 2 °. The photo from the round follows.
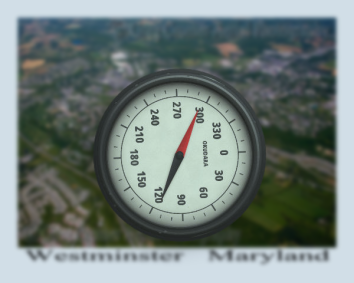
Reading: 295 °
